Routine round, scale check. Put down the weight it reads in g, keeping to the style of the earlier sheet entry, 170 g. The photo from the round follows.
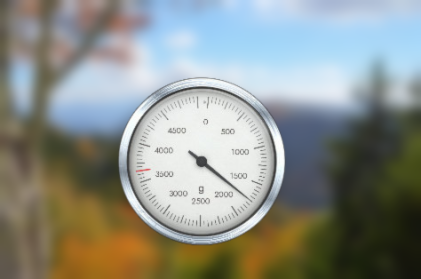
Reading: 1750 g
